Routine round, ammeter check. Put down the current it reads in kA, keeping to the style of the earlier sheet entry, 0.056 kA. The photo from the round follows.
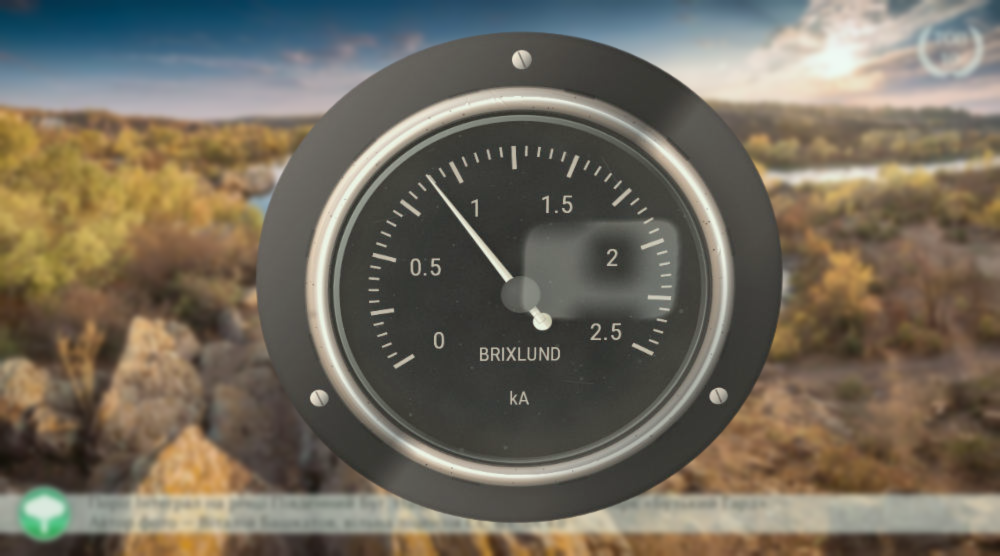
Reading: 0.9 kA
